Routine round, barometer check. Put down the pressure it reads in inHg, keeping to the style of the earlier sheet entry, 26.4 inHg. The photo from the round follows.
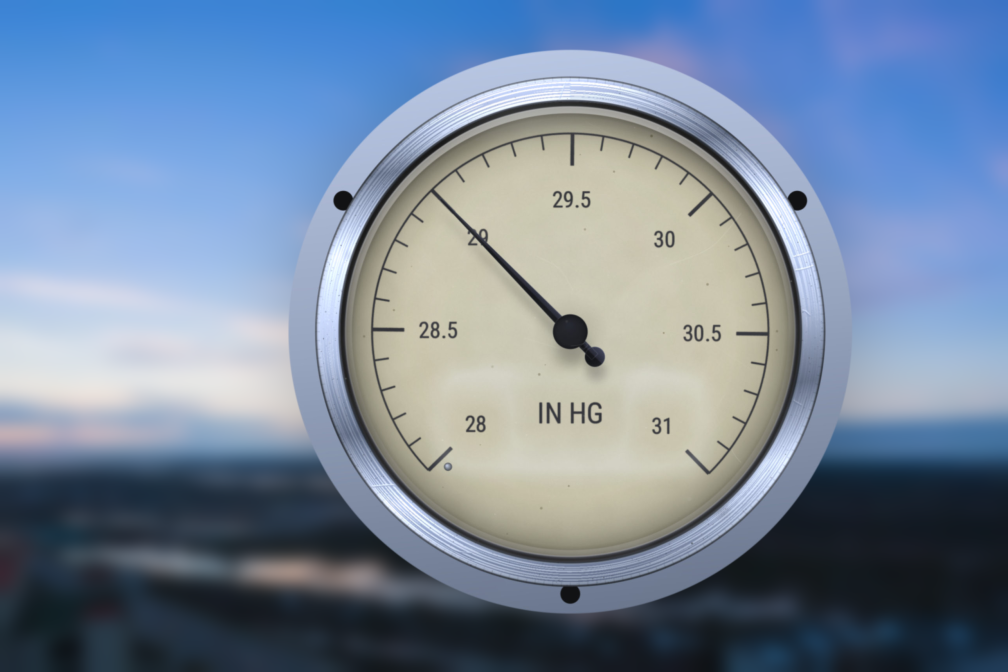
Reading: 29 inHg
